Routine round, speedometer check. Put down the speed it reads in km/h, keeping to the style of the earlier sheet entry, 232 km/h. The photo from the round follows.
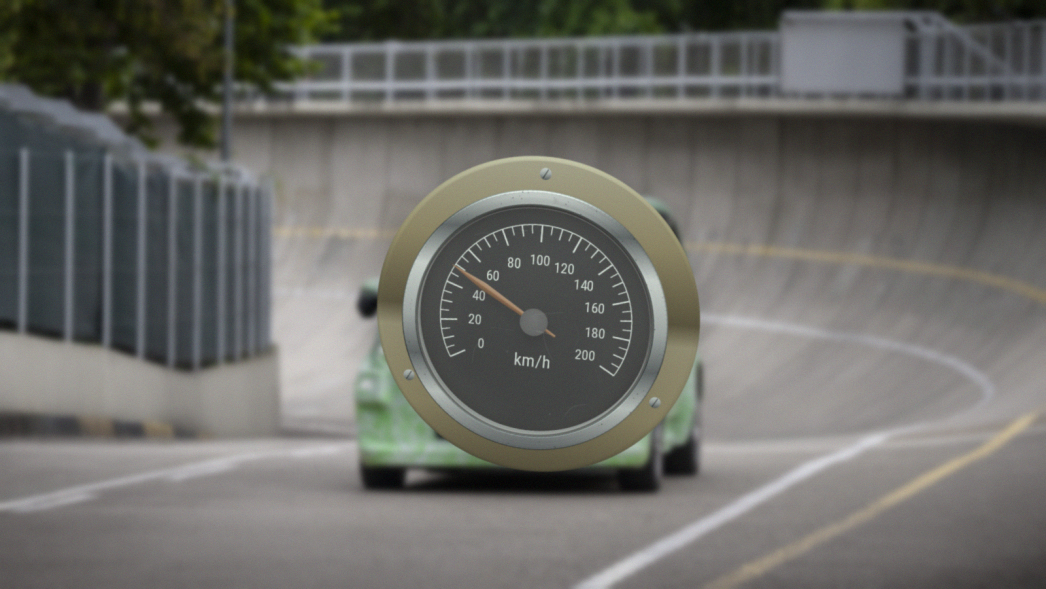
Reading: 50 km/h
